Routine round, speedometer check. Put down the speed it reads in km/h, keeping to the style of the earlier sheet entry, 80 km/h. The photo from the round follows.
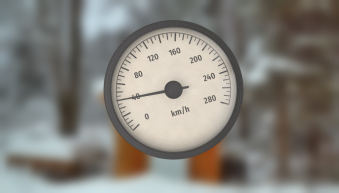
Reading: 40 km/h
